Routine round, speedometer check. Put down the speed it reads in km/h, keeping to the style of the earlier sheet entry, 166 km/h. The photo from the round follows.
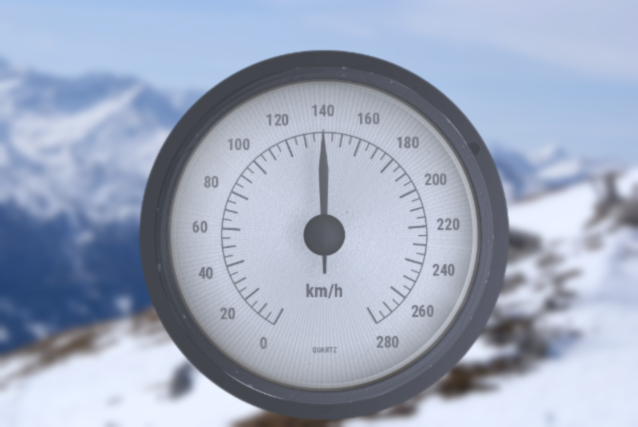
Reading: 140 km/h
